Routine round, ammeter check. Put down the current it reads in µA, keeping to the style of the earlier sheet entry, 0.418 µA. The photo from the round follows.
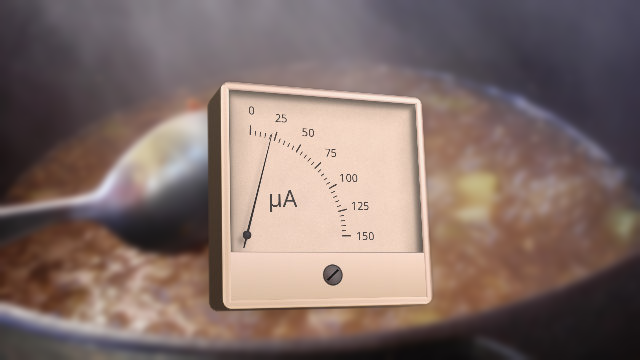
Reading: 20 µA
